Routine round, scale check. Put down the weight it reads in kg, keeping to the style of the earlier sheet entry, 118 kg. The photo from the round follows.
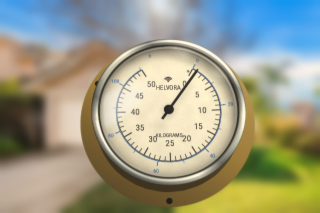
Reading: 1 kg
